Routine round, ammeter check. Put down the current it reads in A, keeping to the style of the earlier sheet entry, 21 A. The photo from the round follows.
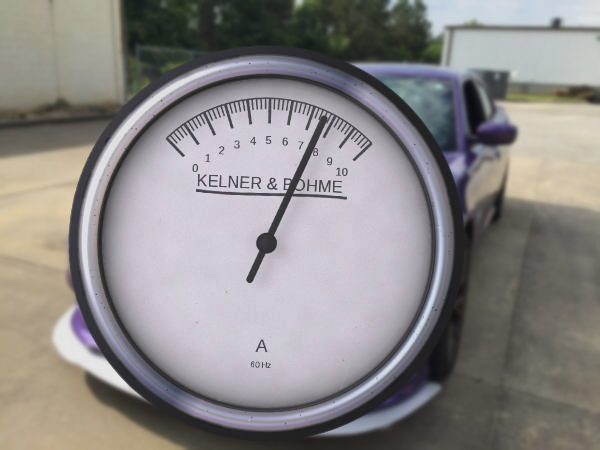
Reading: 7.6 A
